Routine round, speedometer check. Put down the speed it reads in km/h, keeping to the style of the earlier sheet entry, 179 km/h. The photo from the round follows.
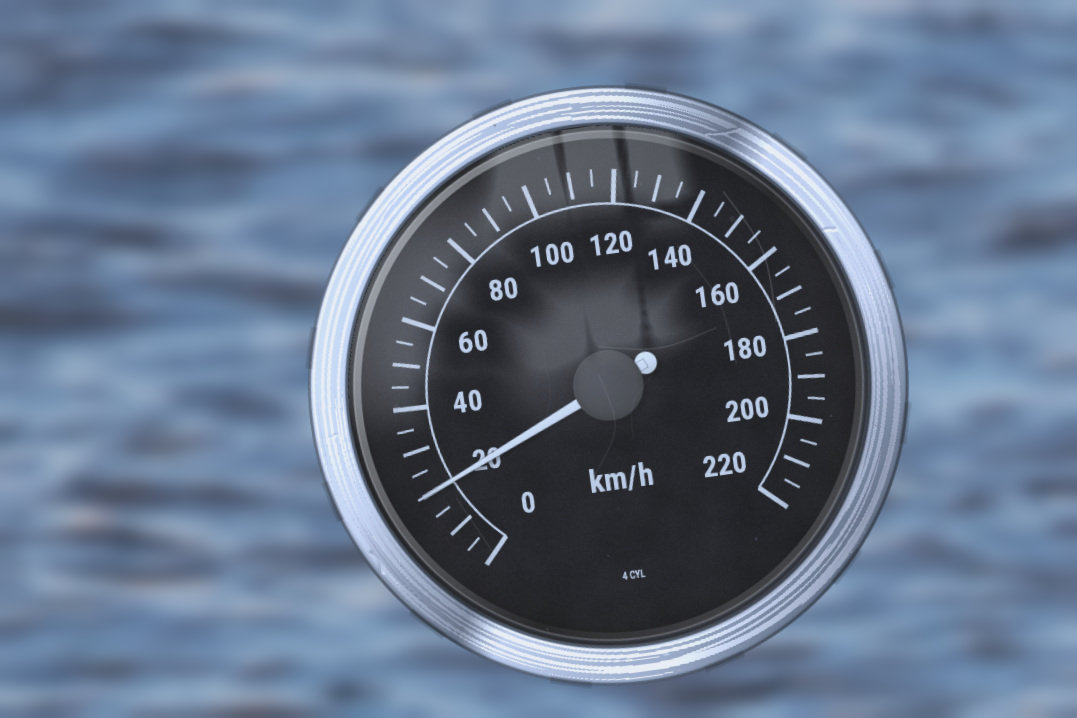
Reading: 20 km/h
